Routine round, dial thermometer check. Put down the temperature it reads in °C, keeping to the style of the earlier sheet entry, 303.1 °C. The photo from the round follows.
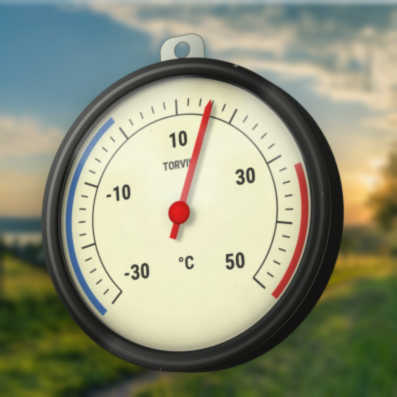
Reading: 16 °C
